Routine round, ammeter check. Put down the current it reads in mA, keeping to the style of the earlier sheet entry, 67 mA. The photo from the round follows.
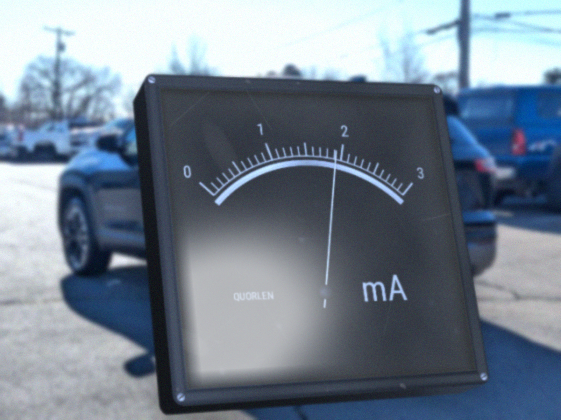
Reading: 1.9 mA
